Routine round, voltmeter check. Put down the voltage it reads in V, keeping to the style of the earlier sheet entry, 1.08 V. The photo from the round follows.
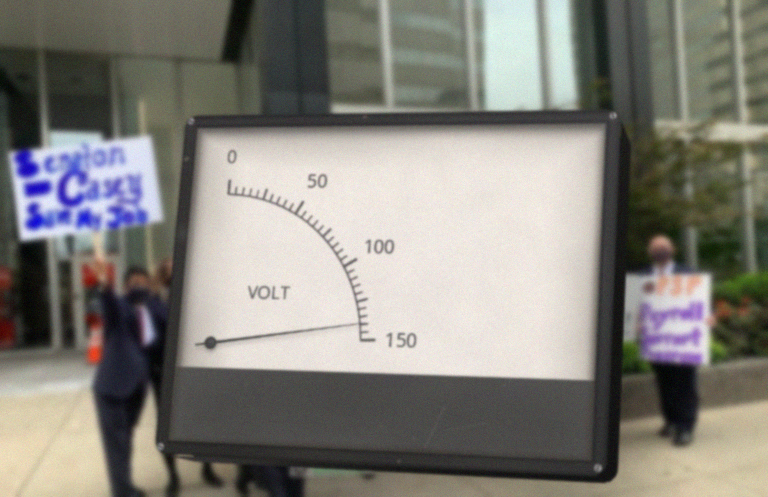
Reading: 140 V
